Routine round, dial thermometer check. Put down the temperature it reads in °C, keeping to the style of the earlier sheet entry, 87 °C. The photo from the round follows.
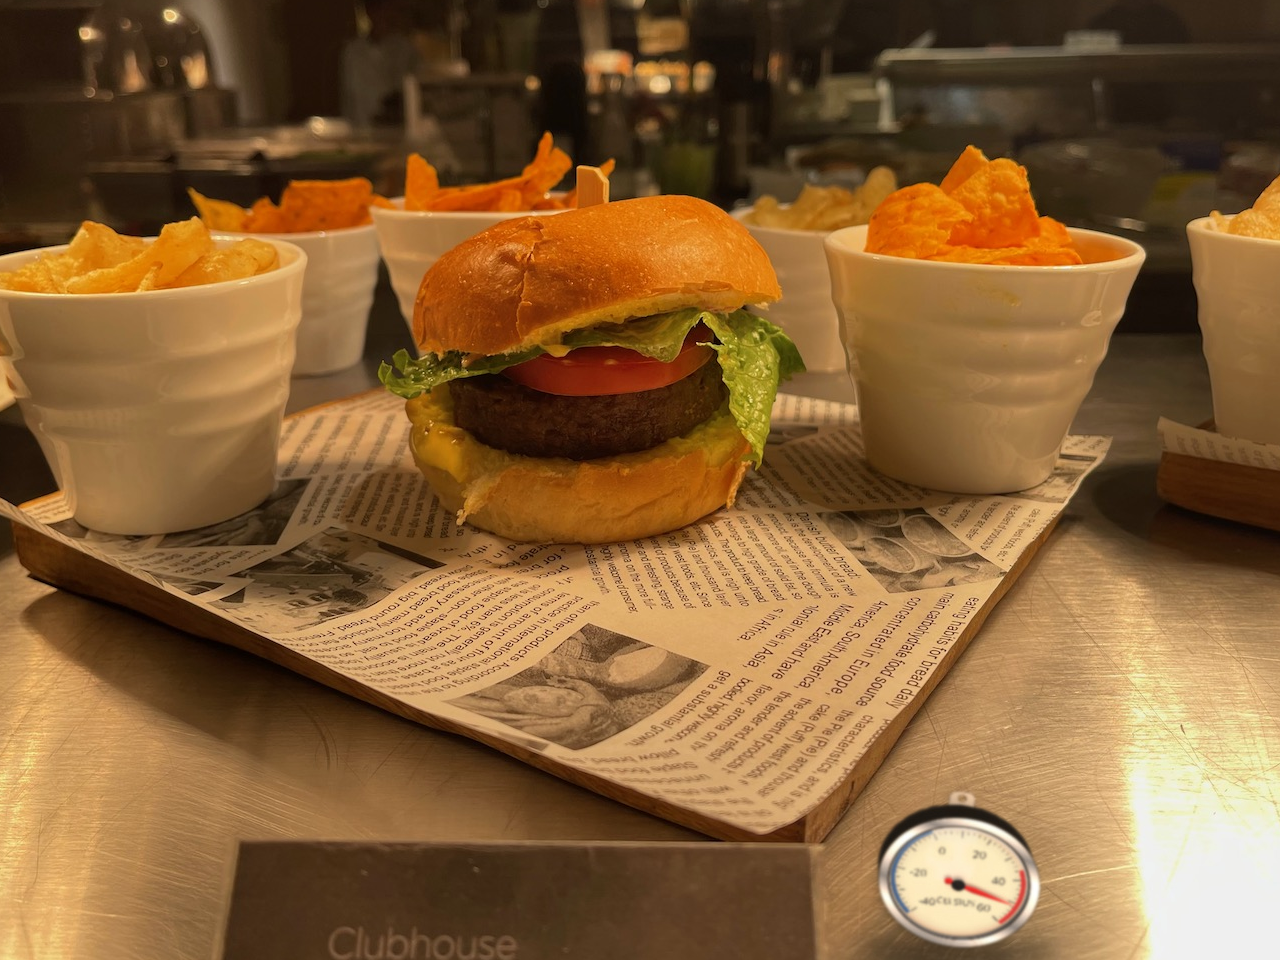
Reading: 50 °C
